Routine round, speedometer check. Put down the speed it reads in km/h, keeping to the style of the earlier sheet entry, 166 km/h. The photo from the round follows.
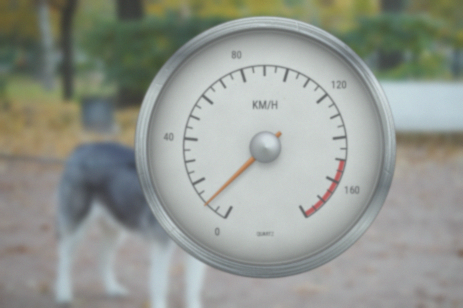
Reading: 10 km/h
